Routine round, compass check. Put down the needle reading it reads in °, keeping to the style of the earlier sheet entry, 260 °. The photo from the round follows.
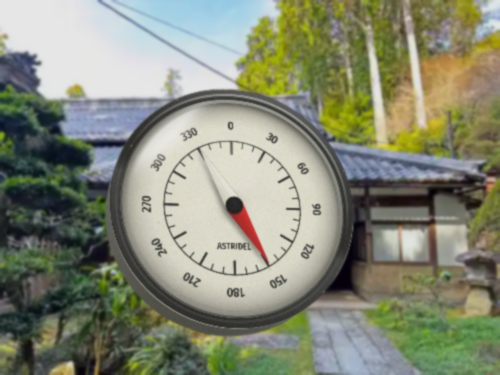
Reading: 150 °
